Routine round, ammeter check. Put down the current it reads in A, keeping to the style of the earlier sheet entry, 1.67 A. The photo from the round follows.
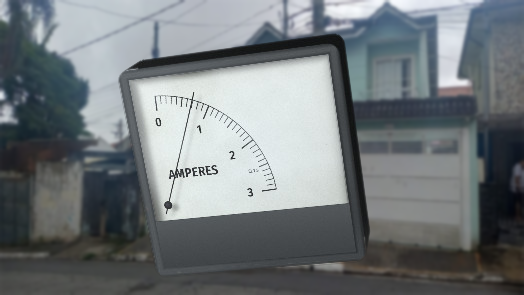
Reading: 0.7 A
